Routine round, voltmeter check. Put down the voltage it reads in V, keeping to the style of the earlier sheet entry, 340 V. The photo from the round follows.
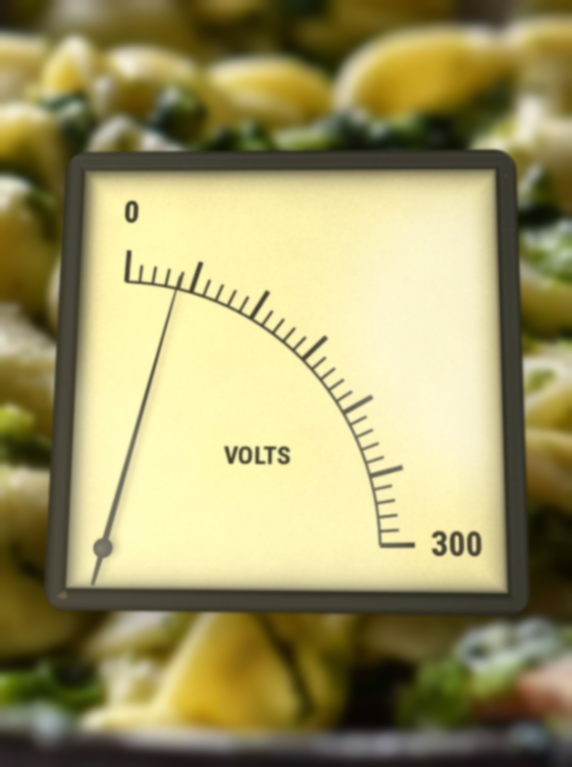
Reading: 40 V
